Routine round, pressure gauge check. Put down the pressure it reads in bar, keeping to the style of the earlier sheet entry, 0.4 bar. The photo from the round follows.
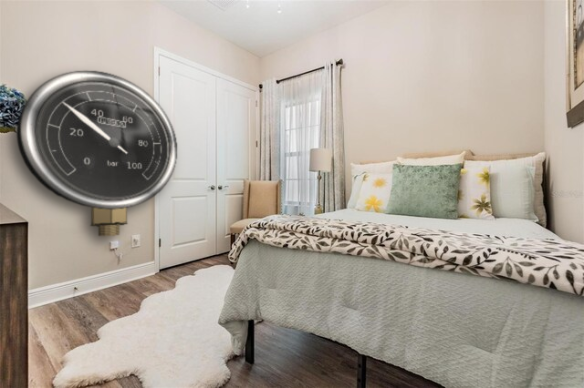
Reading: 30 bar
